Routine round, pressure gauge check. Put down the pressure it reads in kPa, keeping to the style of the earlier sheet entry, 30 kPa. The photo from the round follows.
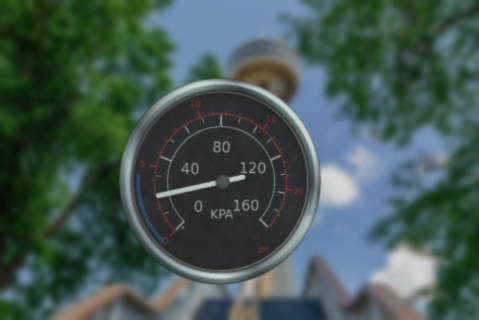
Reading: 20 kPa
